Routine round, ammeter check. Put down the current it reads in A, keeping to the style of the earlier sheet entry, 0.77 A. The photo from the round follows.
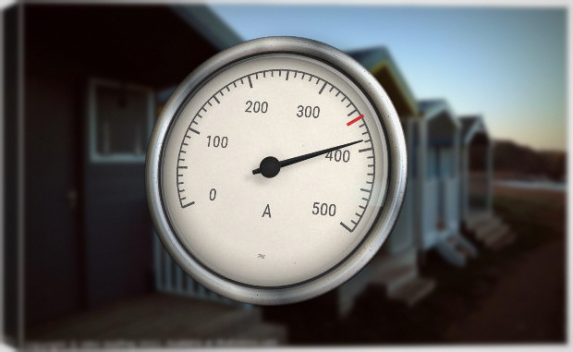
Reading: 390 A
